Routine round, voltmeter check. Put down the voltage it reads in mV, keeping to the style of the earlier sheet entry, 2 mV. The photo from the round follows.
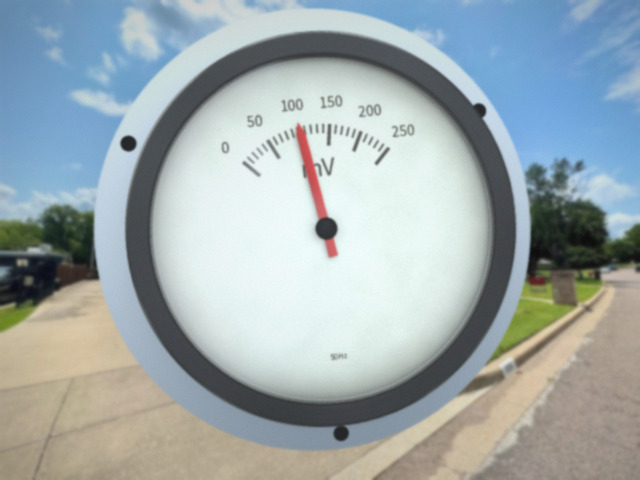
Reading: 100 mV
